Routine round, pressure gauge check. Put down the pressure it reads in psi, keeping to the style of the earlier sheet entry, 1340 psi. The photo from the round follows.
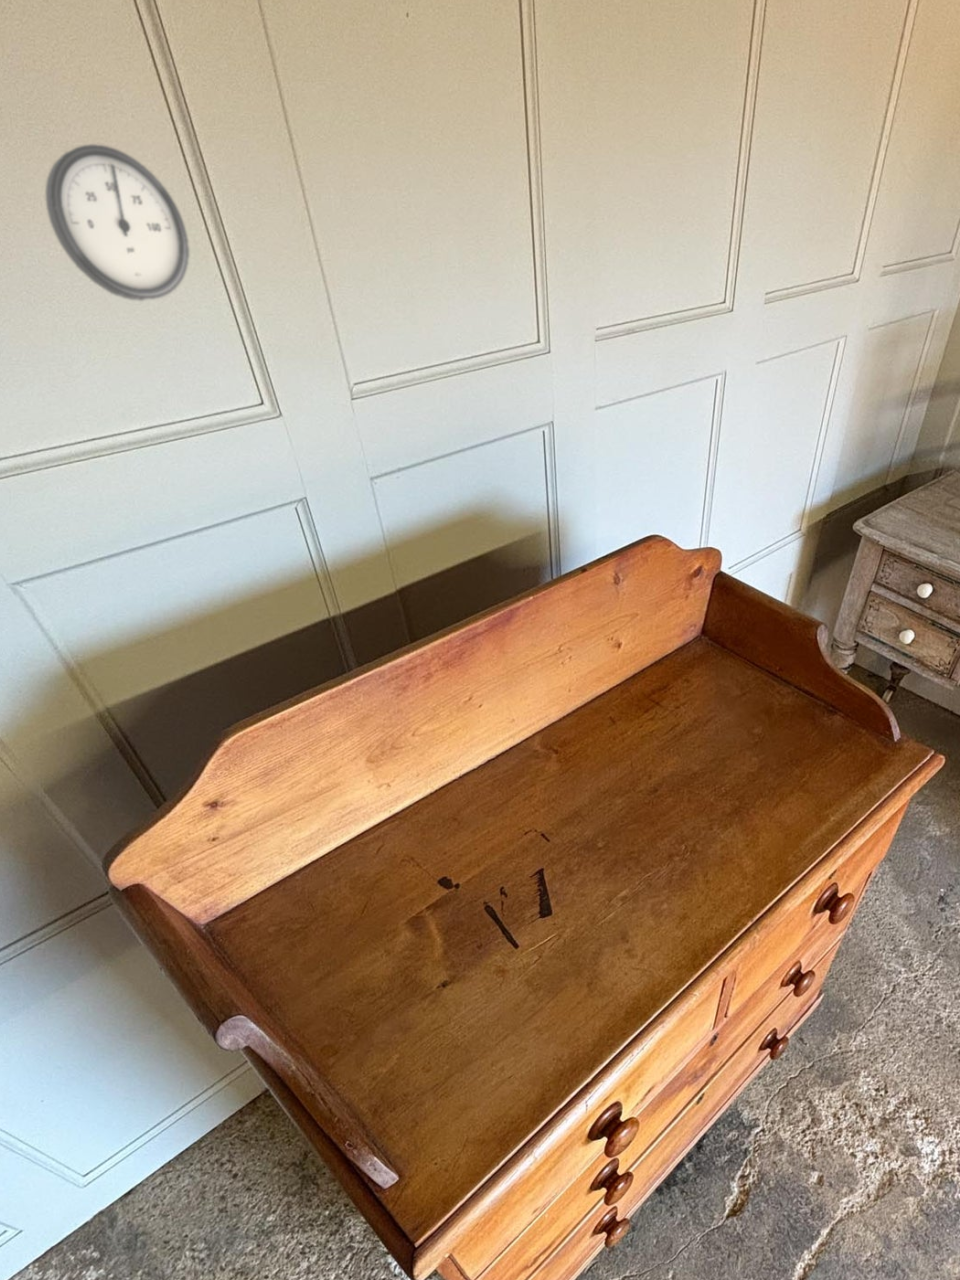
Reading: 55 psi
